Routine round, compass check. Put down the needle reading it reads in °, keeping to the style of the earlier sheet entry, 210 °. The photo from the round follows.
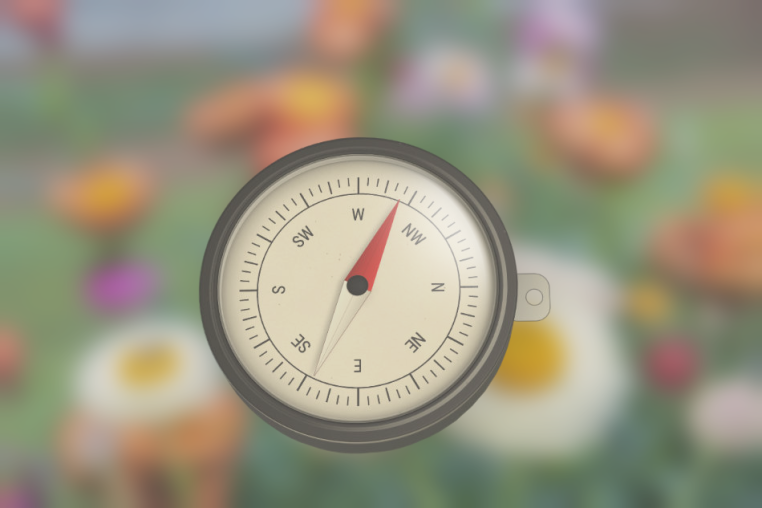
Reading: 295 °
